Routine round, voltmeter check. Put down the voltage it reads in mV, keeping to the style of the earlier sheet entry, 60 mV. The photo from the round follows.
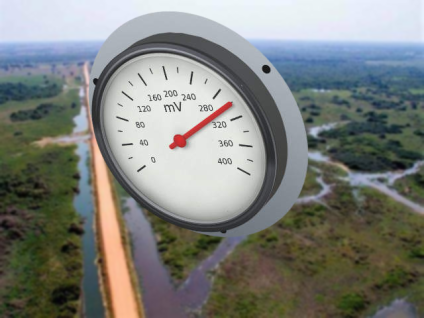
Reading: 300 mV
